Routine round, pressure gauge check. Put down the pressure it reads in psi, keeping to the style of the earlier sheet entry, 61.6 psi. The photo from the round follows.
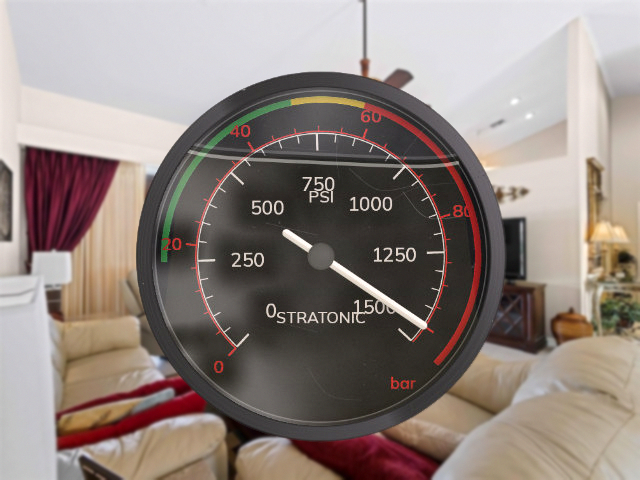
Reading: 1450 psi
